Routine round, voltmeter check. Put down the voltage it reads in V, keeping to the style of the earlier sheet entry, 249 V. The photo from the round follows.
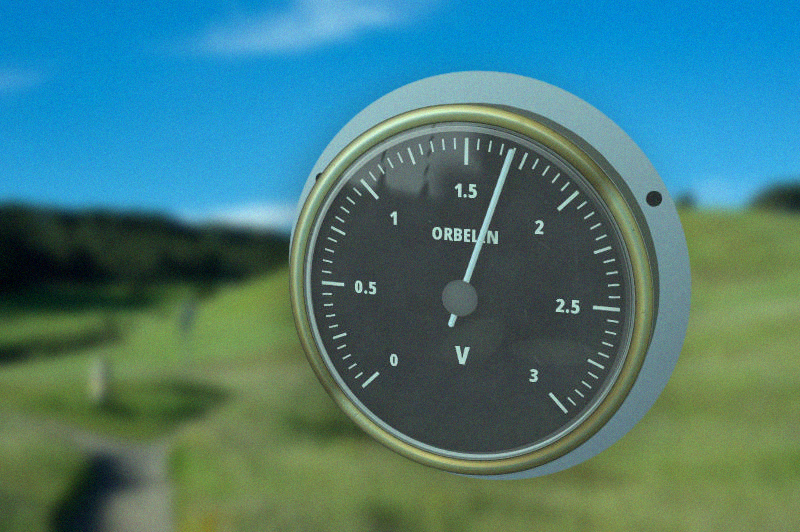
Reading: 1.7 V
